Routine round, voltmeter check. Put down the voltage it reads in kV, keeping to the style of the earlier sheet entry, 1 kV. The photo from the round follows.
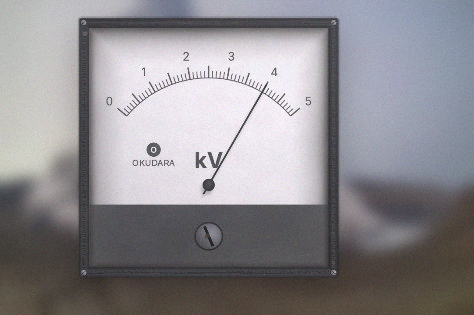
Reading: 4 kV
